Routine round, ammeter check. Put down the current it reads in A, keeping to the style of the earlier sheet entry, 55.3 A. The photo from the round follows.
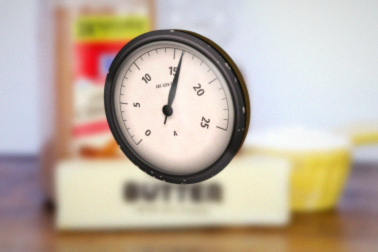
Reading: 16 A
